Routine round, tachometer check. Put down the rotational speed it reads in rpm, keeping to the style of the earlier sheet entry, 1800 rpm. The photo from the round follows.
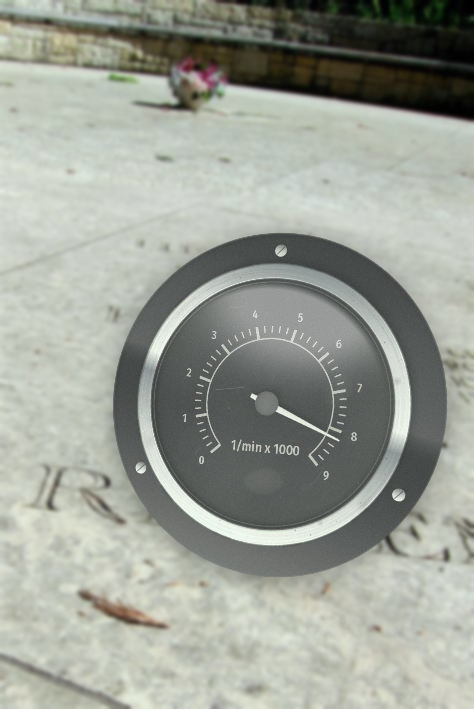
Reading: 8200 rpm
